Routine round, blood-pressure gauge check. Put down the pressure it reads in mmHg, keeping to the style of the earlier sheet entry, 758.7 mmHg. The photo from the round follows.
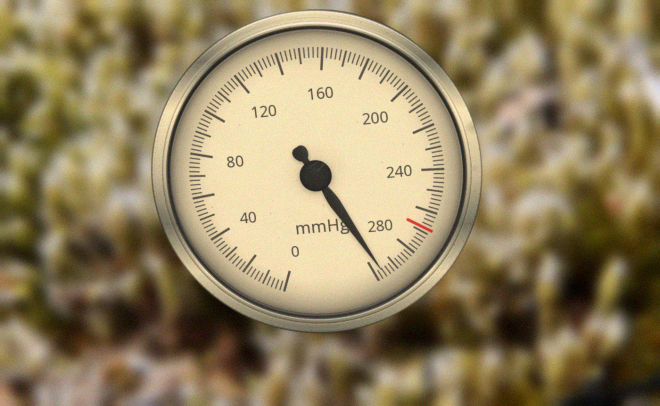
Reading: 296 mmHg
